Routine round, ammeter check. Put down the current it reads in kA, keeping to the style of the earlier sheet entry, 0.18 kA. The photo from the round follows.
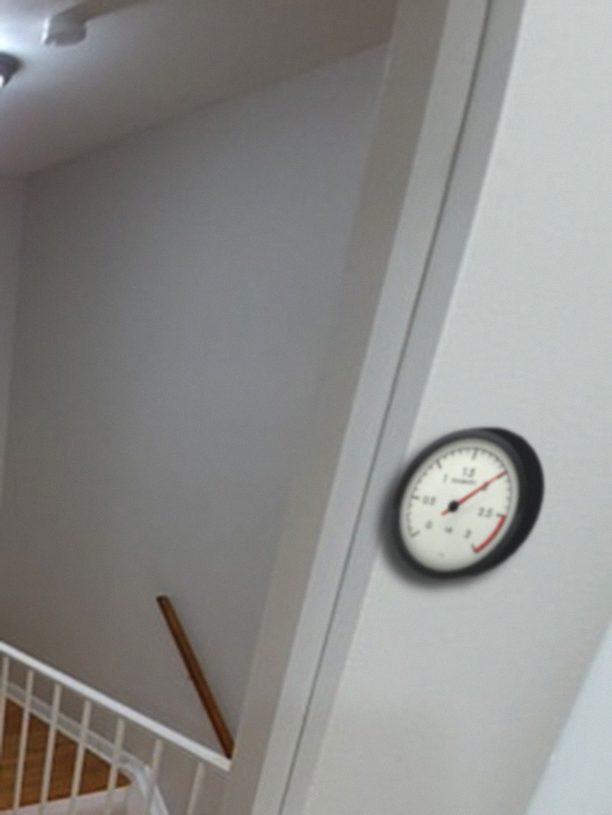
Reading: 2 kA
